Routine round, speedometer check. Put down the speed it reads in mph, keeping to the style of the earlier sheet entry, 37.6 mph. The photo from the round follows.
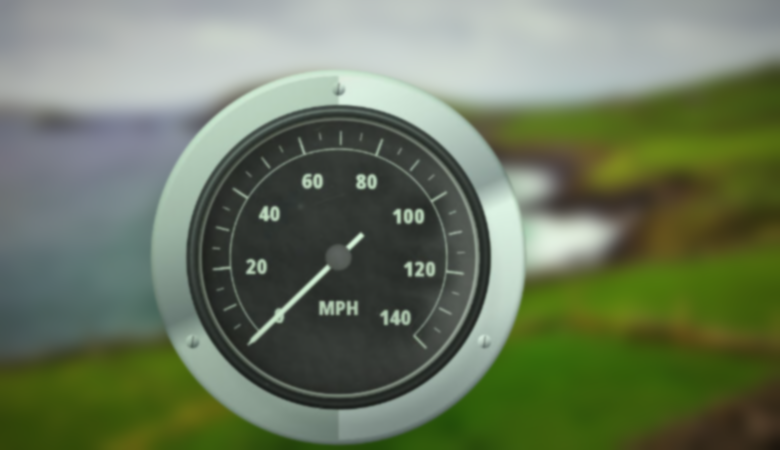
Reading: 0 mph
